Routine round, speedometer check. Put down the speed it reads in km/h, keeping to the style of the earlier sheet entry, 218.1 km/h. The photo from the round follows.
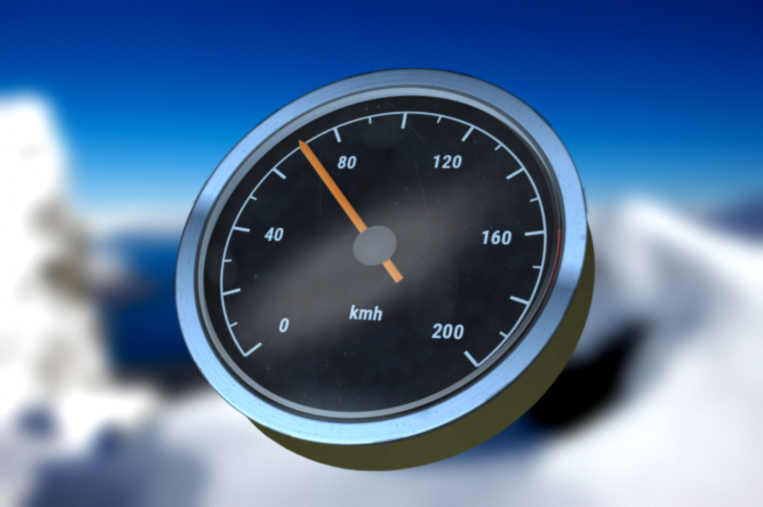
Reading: 70 km/h
